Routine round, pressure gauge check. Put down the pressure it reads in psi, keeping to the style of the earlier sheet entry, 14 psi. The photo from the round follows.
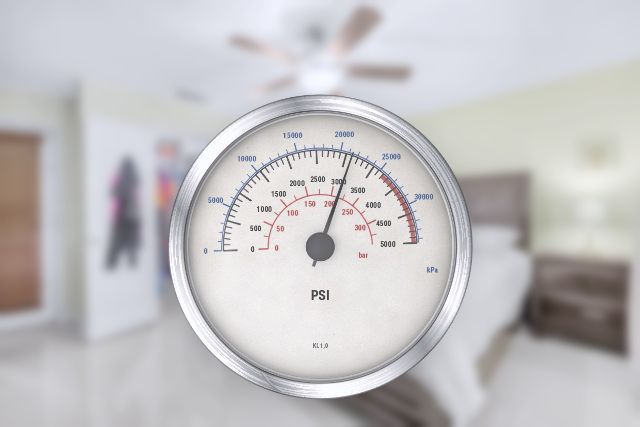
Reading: 3100 psi
